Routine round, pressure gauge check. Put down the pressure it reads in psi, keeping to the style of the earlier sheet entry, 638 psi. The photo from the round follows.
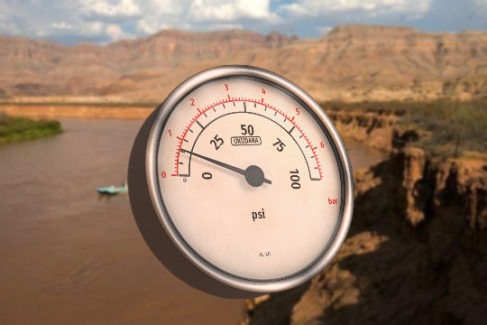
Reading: 10 psi
